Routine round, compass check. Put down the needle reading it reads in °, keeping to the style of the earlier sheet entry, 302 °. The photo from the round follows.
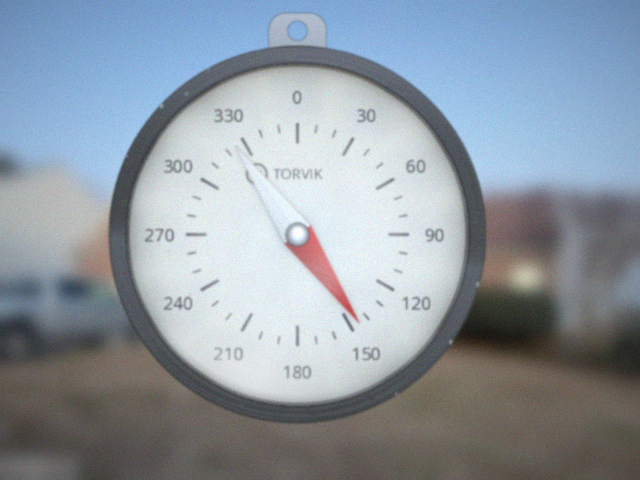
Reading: 145 °
